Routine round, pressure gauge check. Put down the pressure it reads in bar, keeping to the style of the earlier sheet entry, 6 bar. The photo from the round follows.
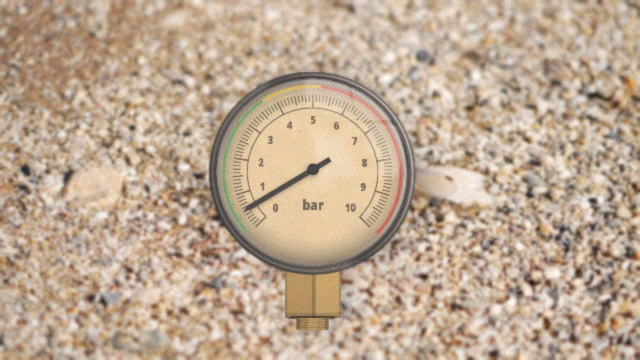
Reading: 0.5 bar
